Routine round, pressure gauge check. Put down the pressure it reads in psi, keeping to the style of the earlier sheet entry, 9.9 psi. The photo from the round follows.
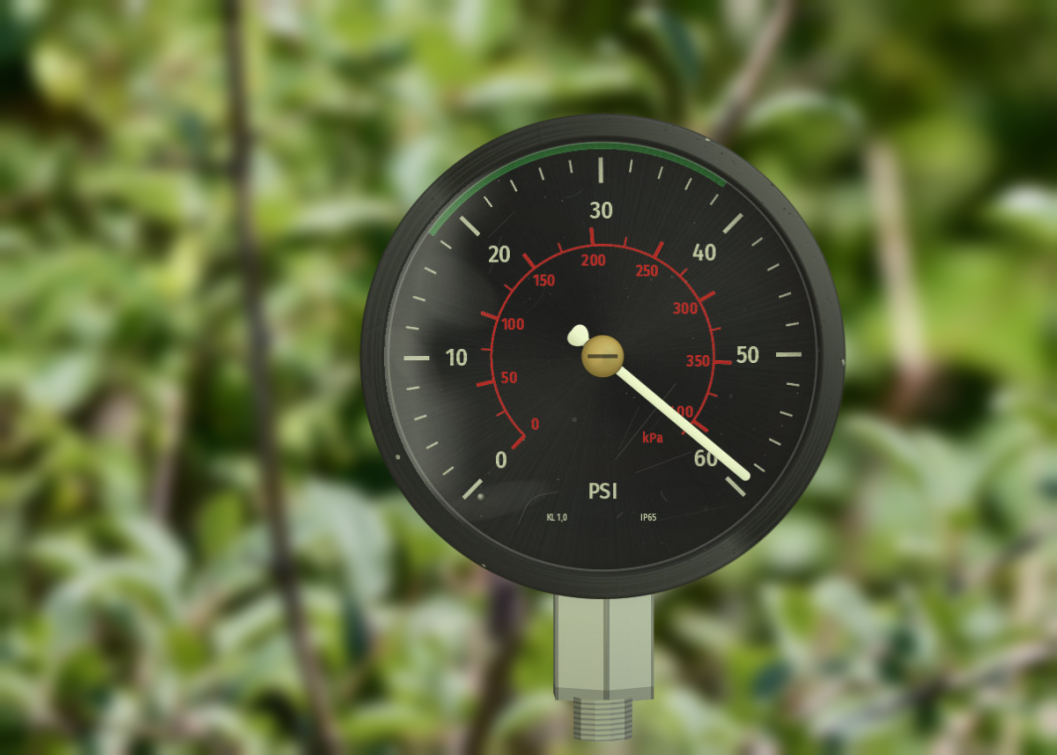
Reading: 59 psi
